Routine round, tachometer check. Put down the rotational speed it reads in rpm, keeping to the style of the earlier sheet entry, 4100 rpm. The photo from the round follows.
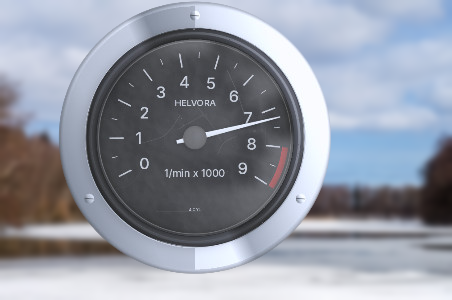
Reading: 7250 rpm
